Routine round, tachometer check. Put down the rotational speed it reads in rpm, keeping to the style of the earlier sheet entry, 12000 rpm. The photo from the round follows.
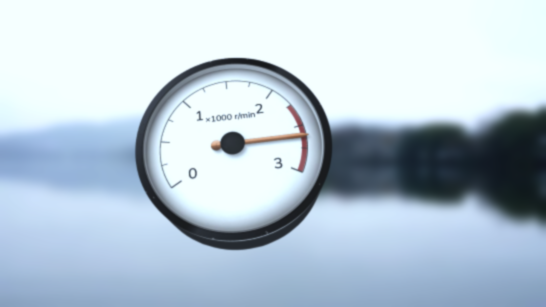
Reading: 2625 rpm
